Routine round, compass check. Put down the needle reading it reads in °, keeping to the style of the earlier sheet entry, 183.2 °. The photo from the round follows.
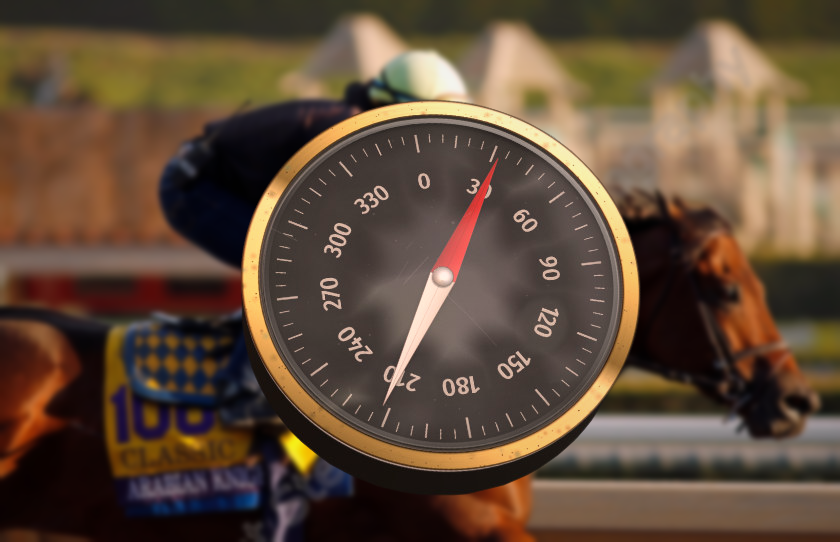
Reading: 32.5 °
